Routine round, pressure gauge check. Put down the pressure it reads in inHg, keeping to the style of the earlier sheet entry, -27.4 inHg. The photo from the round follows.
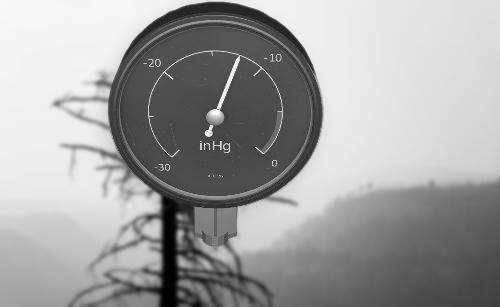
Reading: -12.5 inHg
